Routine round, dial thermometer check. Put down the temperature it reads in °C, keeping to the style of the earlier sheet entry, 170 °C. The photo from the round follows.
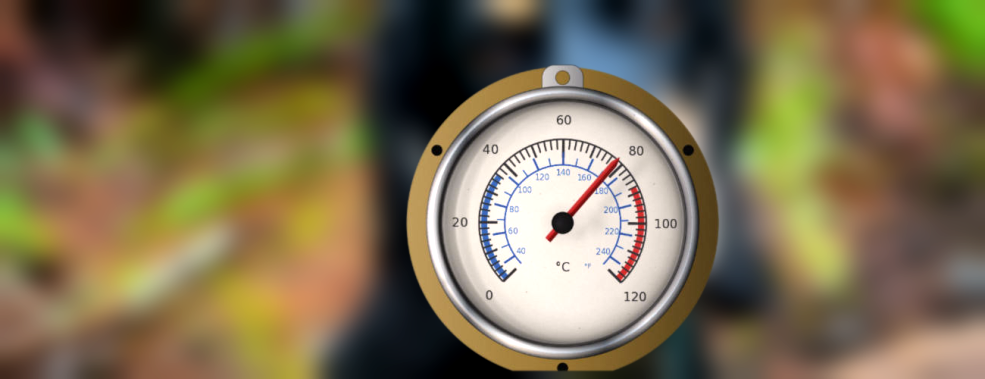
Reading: 78 °C
